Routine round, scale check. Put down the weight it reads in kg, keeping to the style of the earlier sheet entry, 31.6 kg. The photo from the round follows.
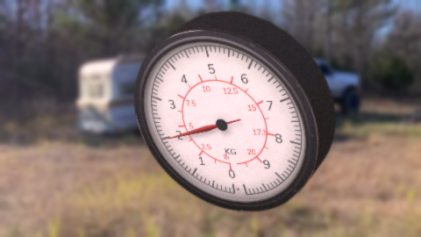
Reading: 2 kg
